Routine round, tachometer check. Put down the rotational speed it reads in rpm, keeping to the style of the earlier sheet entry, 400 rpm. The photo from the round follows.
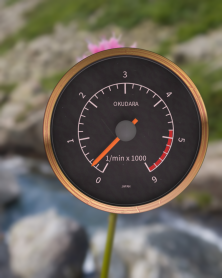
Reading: 300 rpm
